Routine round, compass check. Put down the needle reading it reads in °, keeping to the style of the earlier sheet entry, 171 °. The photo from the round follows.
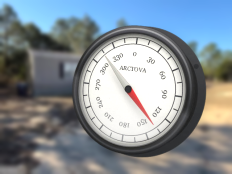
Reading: 135 °
